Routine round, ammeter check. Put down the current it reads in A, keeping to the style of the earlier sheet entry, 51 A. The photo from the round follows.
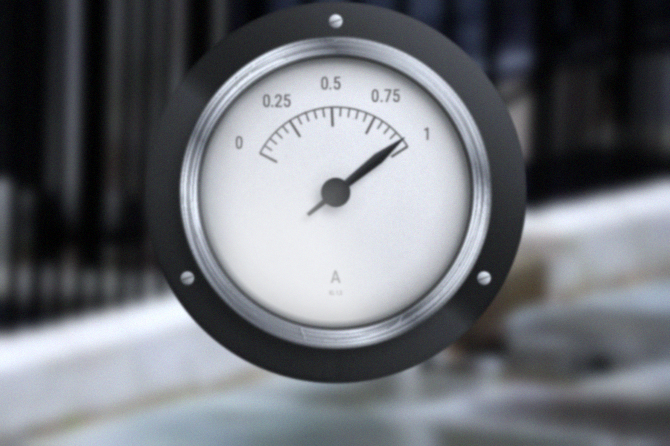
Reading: 0.95 A
